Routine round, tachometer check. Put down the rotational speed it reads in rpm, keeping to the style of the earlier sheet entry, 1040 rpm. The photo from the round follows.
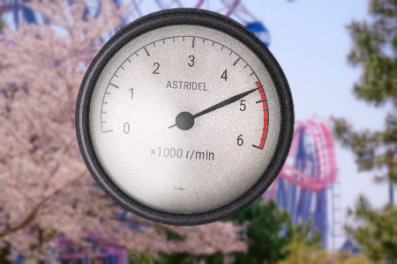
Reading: 4700 rpm
